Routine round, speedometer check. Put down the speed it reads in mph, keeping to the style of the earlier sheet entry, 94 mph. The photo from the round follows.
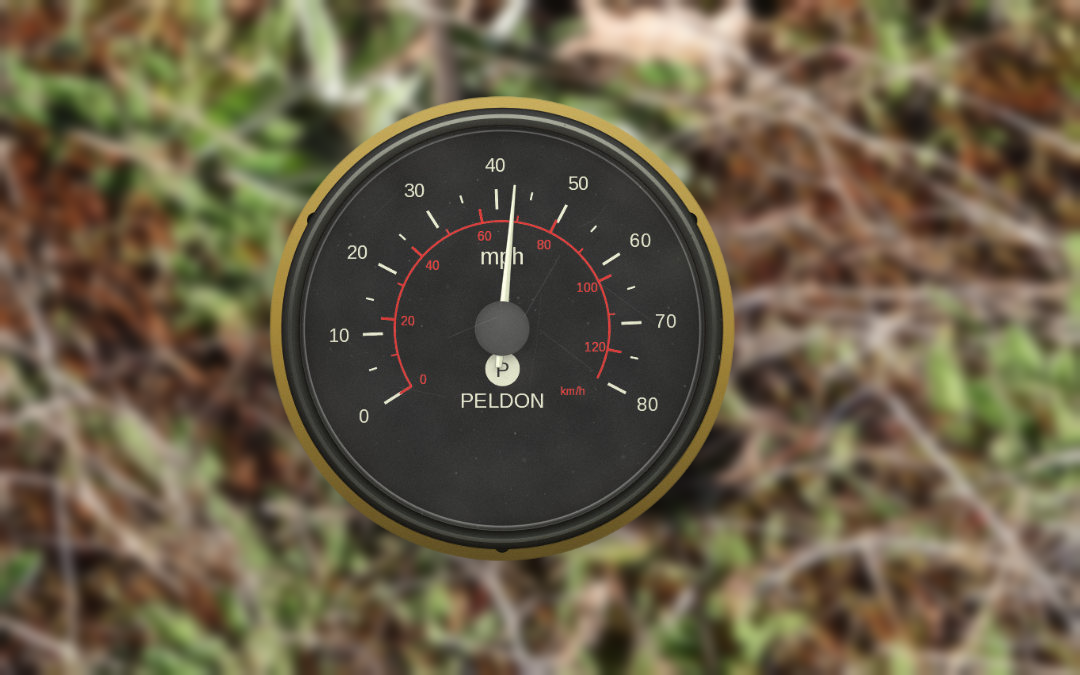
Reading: 42.5 mph
